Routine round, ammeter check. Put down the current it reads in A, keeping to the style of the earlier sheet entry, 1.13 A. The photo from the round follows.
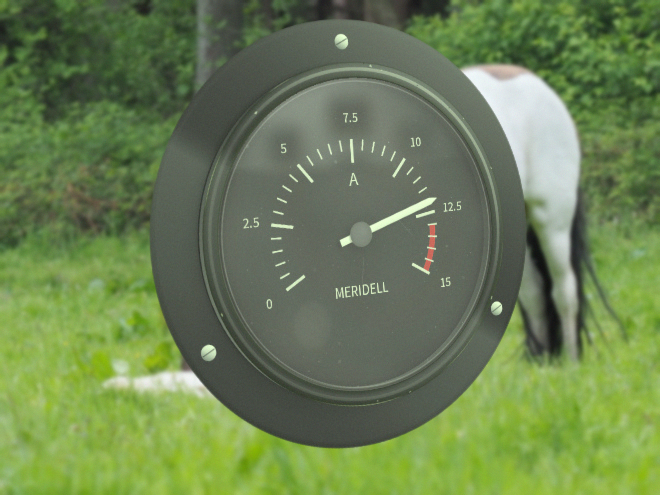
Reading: 12 A
